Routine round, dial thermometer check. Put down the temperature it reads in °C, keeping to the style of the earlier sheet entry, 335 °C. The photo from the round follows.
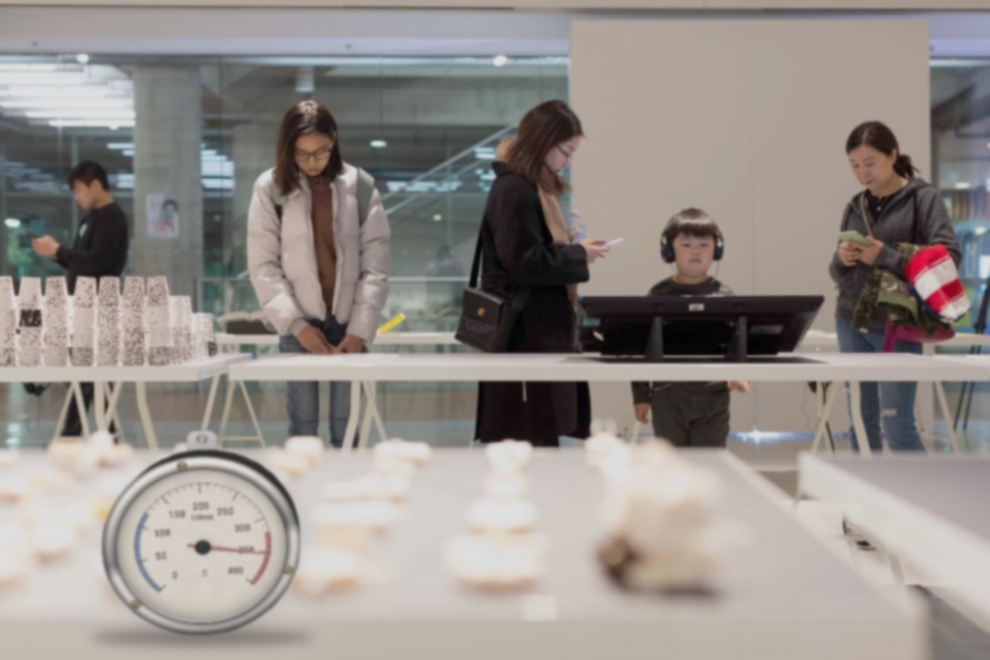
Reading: 350 °C
